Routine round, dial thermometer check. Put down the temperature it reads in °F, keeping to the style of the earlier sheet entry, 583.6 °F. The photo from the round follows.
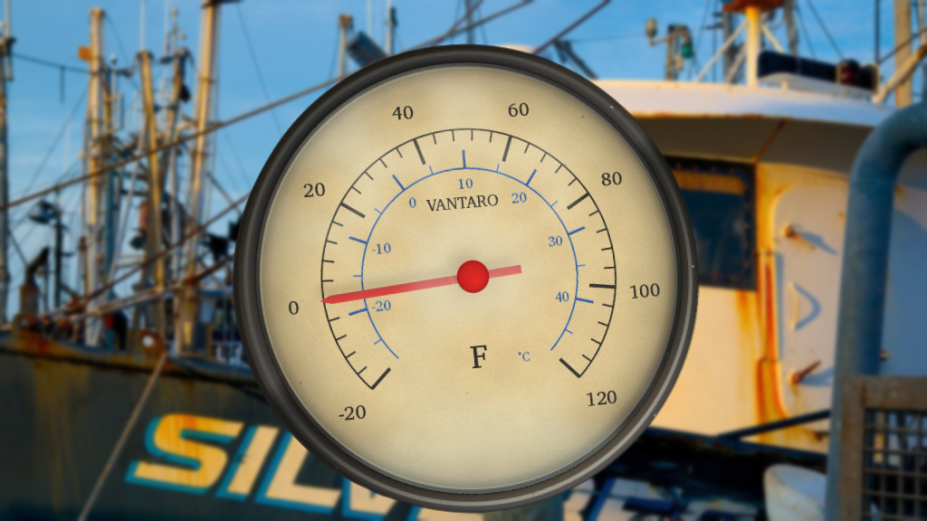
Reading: 0 °F
